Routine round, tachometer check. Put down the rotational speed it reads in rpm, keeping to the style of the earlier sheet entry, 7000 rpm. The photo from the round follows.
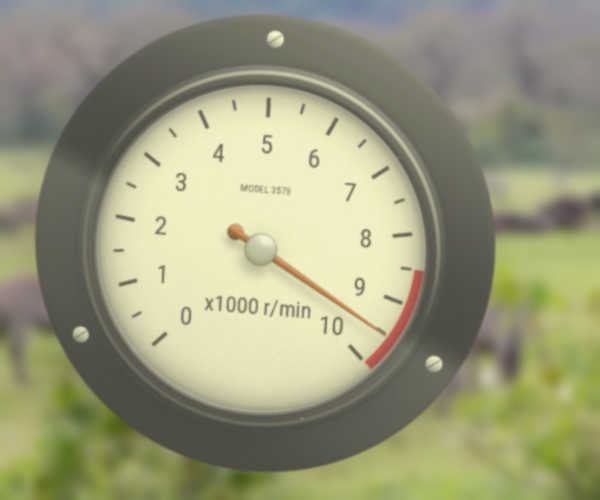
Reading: 9500 rpm
